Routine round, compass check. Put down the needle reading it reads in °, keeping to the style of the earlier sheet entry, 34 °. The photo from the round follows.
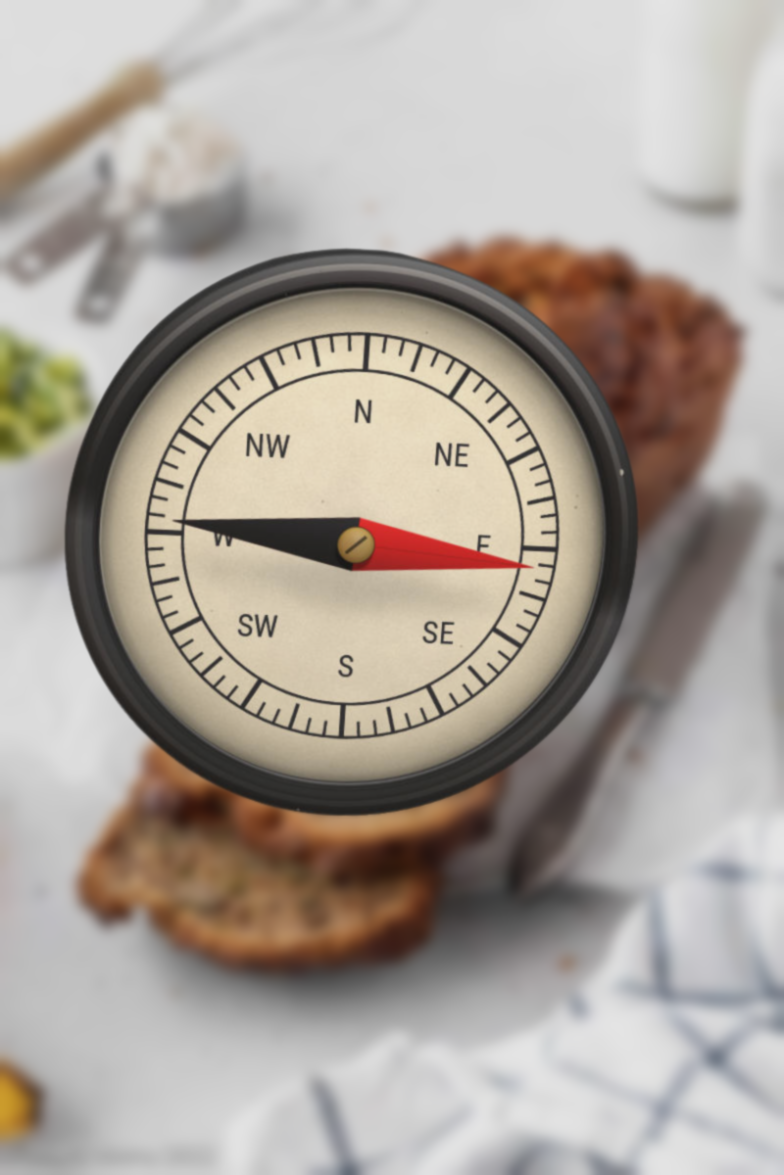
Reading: 95 °
